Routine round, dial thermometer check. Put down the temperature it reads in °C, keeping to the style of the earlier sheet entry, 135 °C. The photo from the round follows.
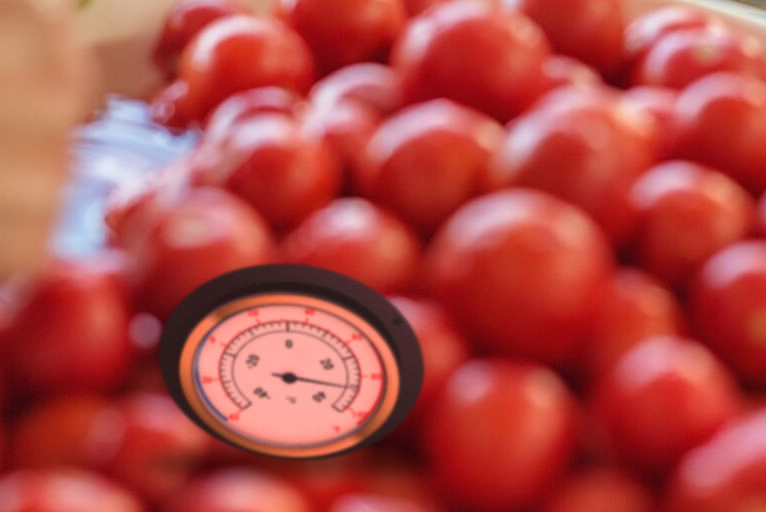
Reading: 30 °C
